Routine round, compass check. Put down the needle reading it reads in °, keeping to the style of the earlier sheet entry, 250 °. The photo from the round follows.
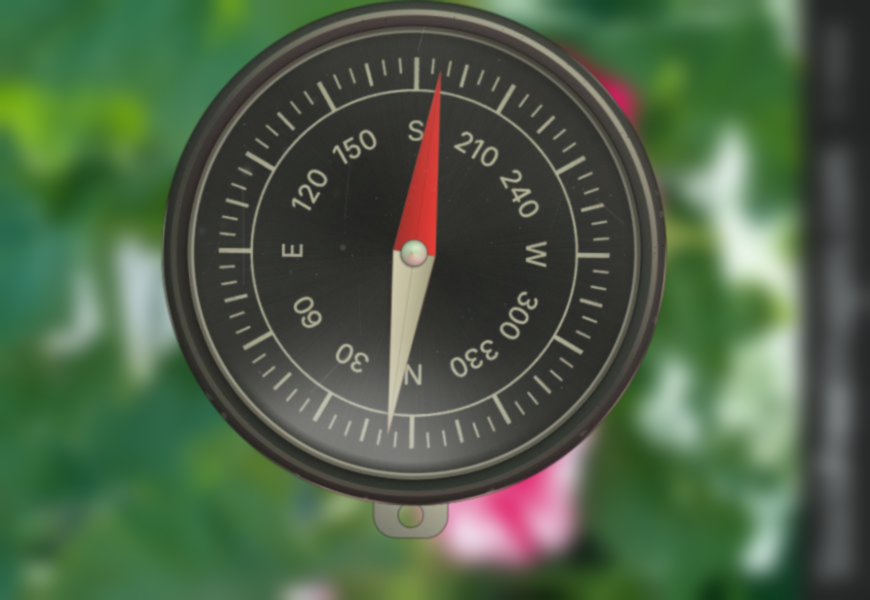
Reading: 187.5 °
